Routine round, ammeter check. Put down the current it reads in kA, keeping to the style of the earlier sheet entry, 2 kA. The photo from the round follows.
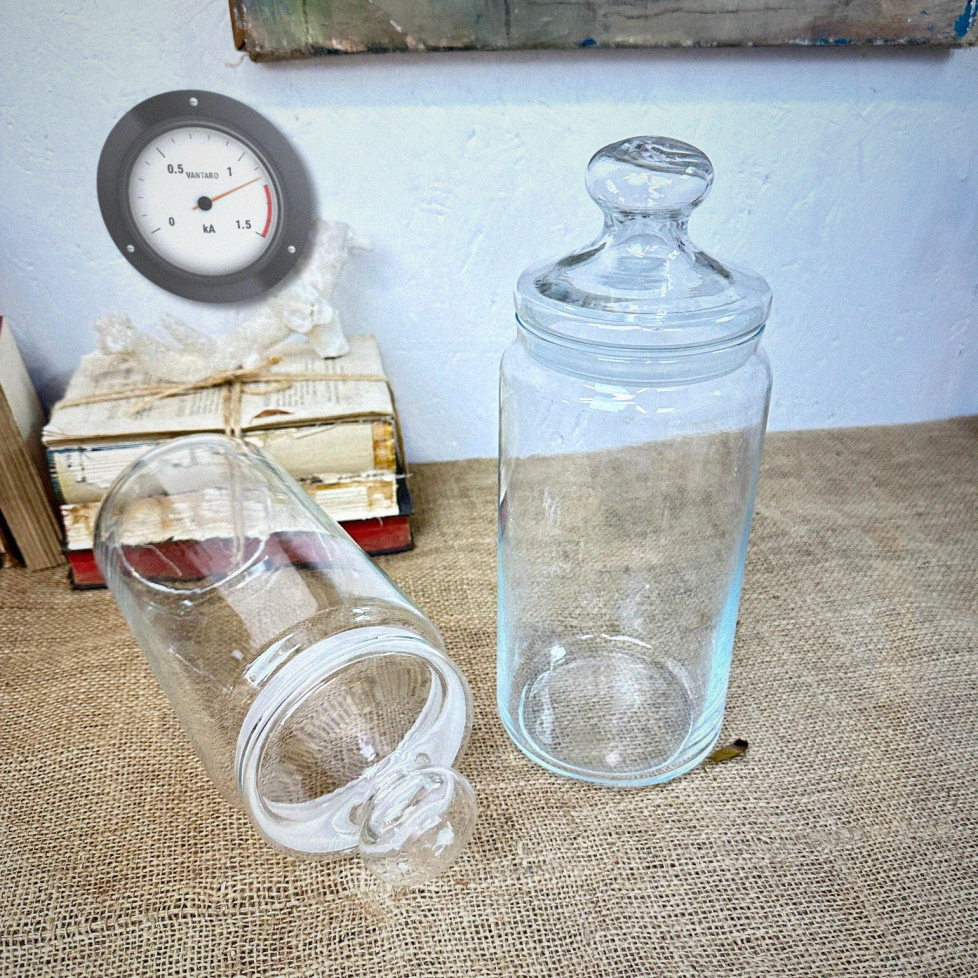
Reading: 1.15 kA
